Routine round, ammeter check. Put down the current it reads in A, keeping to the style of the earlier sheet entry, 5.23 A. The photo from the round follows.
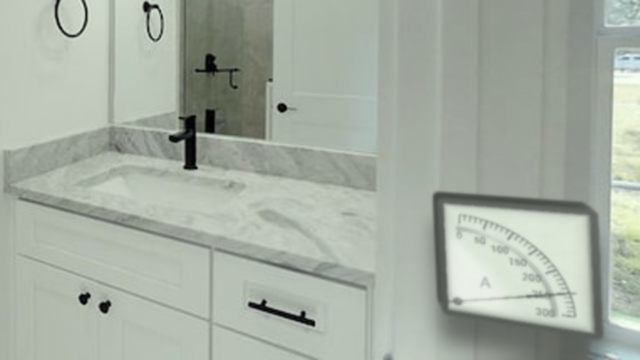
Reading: 250 A
